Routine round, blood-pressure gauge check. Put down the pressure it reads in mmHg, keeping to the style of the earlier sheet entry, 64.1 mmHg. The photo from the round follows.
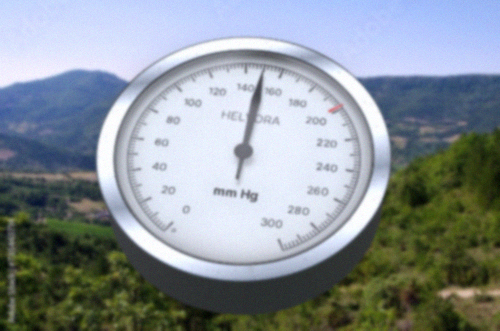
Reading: 150 mmHg
